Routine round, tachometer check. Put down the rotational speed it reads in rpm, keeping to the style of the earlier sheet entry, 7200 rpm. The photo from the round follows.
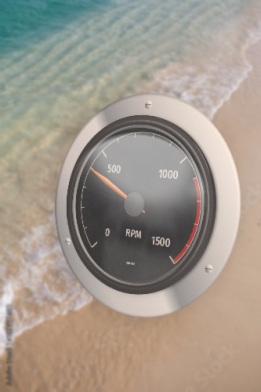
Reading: 400 rpm
